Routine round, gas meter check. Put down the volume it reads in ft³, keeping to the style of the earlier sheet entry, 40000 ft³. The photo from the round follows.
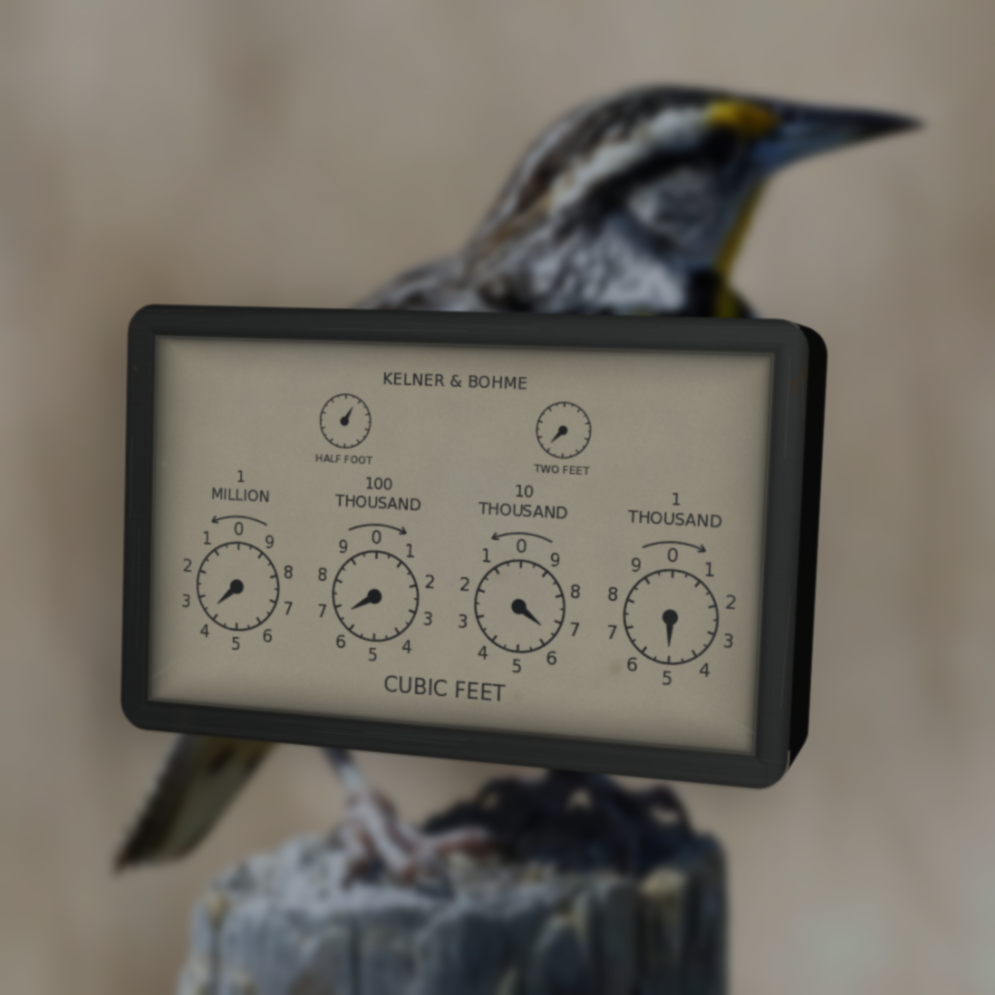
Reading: 366500 ft³
